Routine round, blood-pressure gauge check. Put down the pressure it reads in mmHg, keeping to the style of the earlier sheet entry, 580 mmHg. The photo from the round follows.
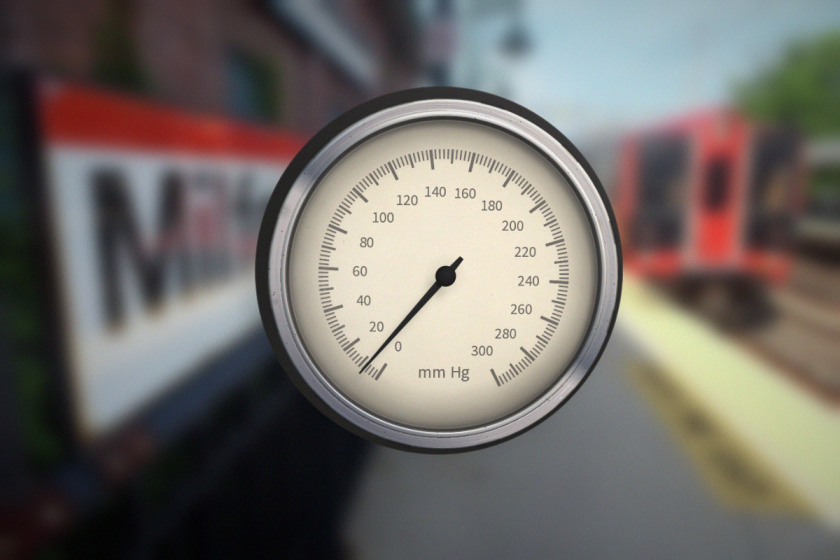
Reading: 8 mmHg
